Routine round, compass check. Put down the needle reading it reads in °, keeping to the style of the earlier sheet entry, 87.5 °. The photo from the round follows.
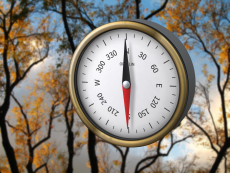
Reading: 180 °
